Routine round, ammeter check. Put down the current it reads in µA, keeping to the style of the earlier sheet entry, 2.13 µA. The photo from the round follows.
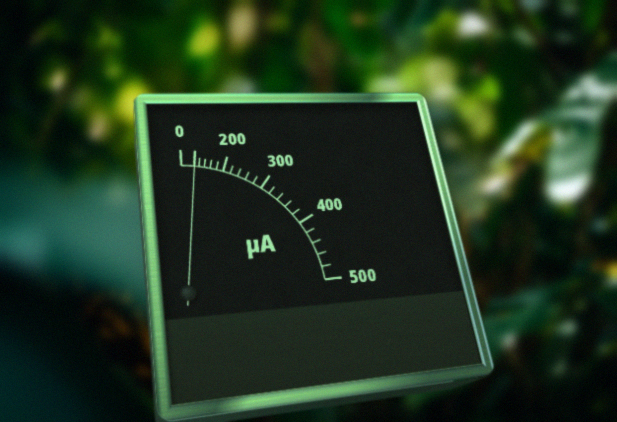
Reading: 100 µA
